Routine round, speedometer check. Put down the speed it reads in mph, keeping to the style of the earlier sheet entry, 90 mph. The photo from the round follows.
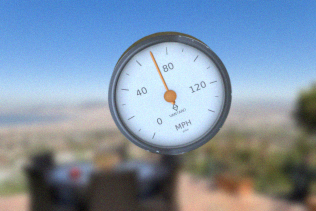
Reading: 70 mph
